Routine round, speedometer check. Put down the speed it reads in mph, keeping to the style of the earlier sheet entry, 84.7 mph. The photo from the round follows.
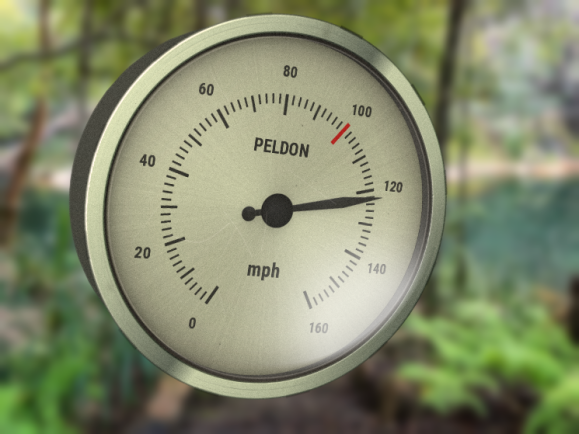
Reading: 122 mph
